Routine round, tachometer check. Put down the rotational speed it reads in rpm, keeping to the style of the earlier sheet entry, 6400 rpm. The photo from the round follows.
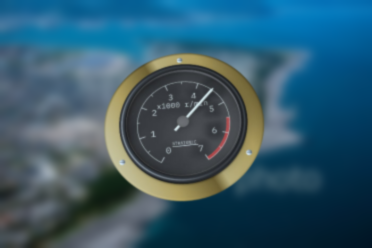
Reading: 4500 rpm
